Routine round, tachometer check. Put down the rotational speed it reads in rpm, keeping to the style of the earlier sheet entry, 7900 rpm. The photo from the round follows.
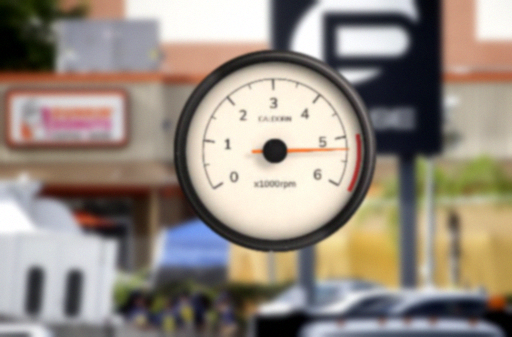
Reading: 5250 rpm
